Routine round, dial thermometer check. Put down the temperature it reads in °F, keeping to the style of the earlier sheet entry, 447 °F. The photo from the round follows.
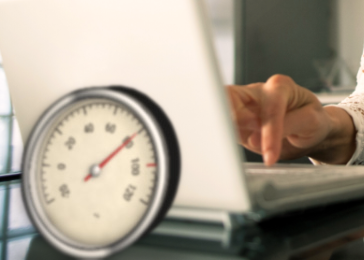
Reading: 80 °F
